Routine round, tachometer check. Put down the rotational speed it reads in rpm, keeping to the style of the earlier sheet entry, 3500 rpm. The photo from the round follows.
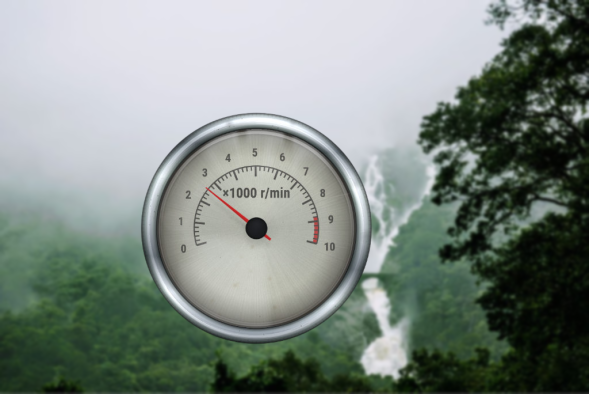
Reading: 2600 rpm
